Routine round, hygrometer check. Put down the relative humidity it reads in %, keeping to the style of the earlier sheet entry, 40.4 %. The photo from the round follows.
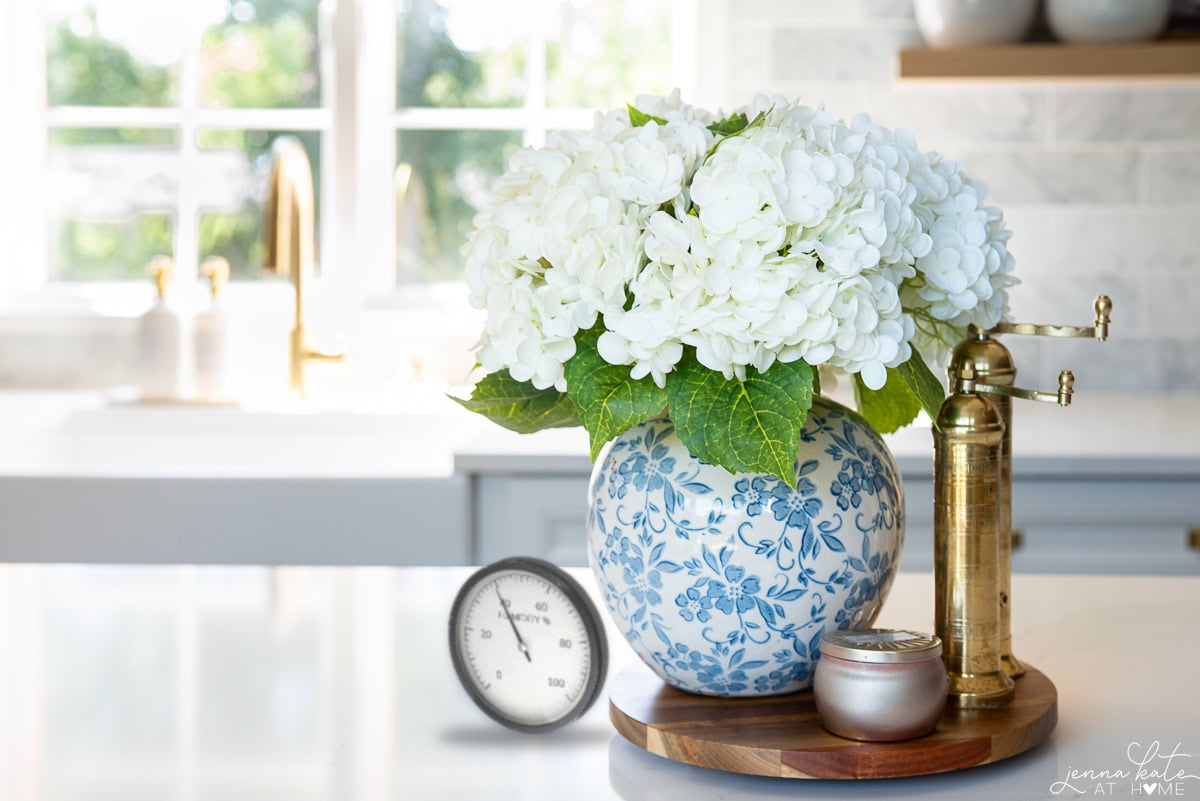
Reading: 40 %
